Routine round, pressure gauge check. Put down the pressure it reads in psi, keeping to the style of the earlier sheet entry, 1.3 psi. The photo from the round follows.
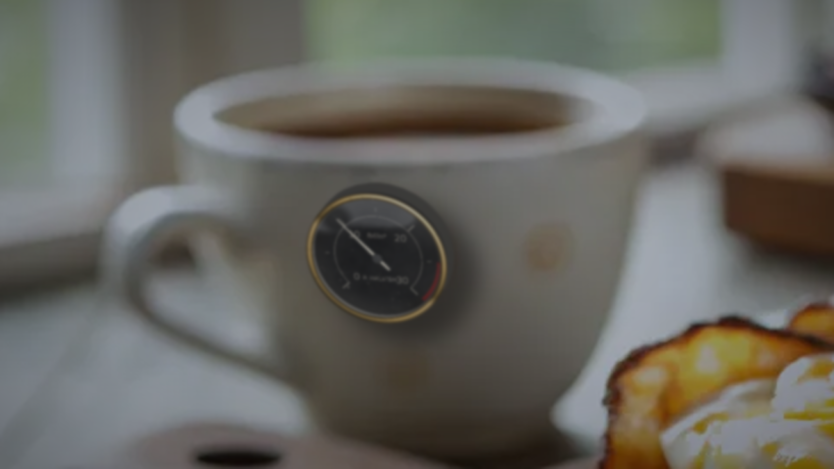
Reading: 10 psi
